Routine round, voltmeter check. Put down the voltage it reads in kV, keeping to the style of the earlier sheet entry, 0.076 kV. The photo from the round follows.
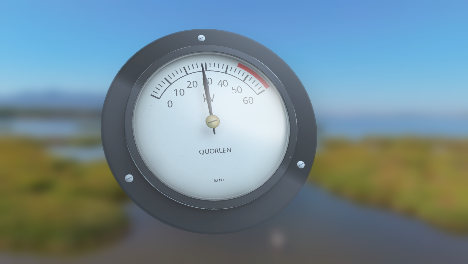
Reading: 28 kV
